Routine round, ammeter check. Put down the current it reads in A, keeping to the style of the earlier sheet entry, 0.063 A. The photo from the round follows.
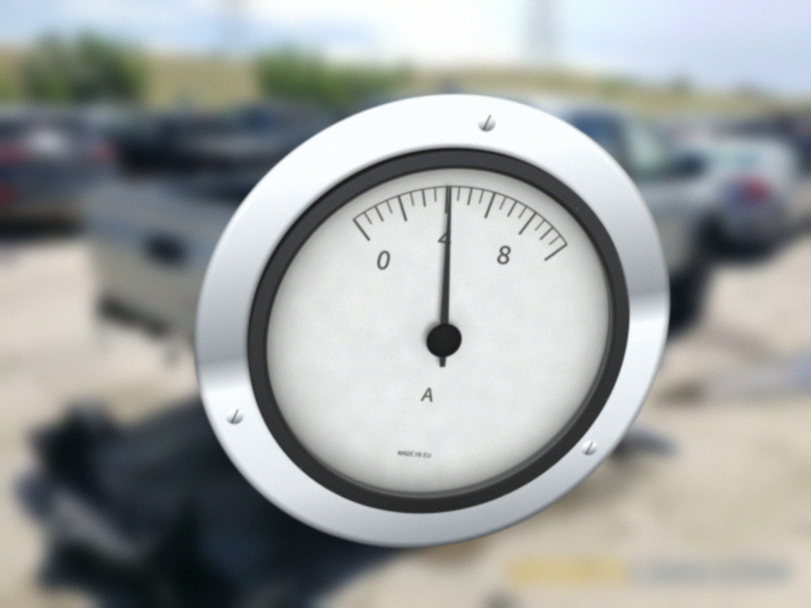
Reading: 4 A
